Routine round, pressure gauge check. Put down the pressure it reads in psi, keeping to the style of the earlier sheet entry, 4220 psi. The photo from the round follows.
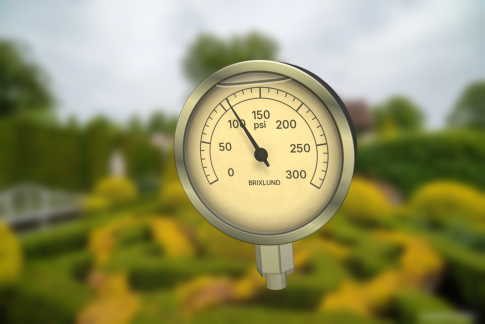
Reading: 110 psi
